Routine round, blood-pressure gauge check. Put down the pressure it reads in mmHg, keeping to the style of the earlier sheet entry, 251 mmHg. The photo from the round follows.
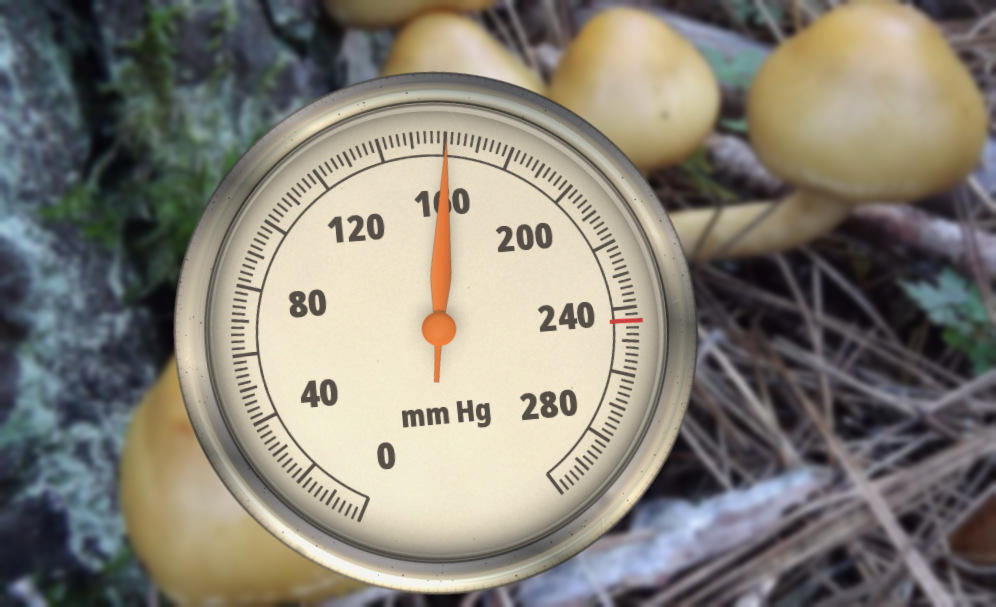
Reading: 160 mmHg
